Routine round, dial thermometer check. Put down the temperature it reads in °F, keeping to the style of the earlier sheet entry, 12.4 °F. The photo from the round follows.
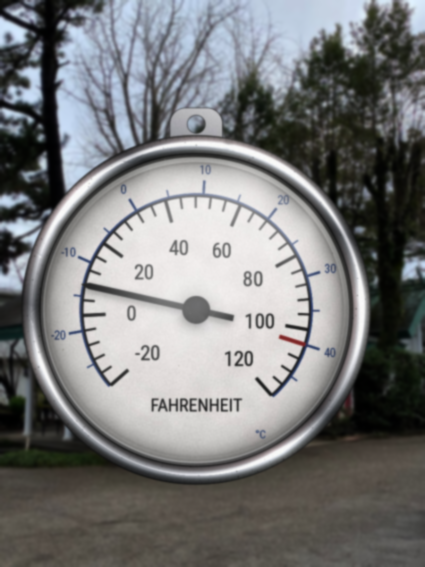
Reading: 8 °F
